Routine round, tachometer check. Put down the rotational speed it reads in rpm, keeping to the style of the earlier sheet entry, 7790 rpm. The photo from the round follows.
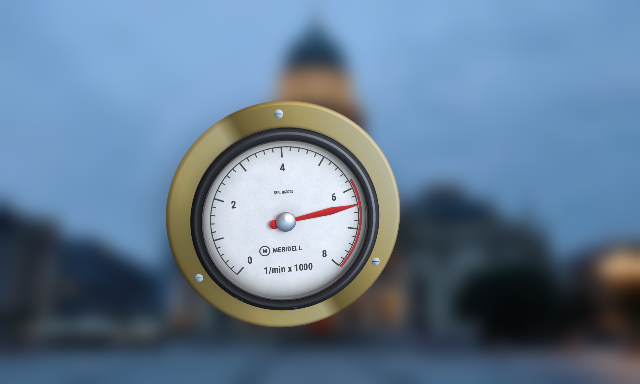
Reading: 6400 rpm
